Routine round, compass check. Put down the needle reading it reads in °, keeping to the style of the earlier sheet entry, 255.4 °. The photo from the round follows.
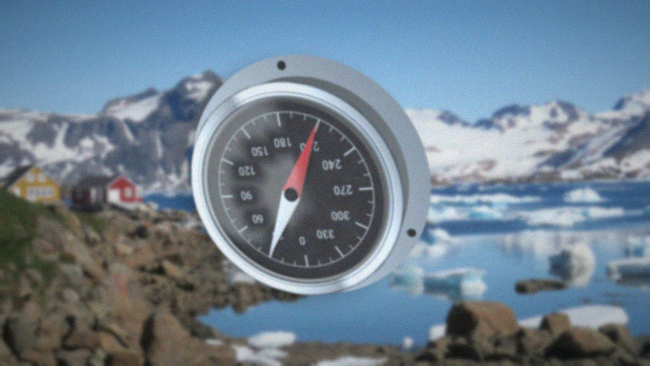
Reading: 210 °
